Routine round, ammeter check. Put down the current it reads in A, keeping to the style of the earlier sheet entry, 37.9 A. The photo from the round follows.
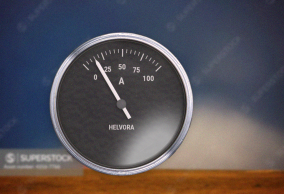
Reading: 15 A
